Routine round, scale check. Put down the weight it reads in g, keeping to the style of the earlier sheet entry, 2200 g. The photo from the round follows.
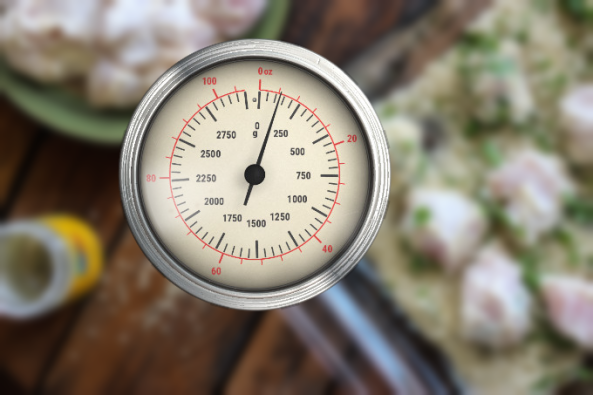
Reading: 125 g
